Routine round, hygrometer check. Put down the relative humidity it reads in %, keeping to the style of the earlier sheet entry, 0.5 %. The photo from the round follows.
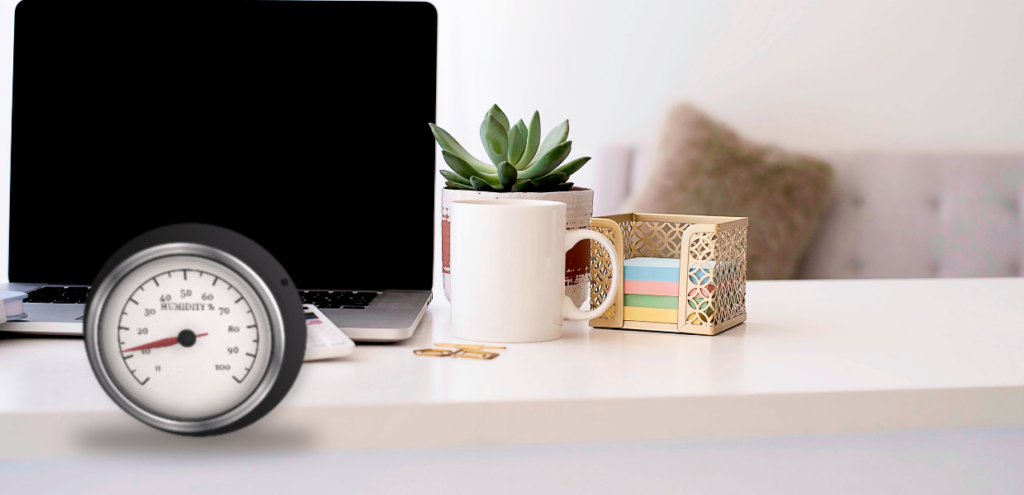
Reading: 12.5 %
